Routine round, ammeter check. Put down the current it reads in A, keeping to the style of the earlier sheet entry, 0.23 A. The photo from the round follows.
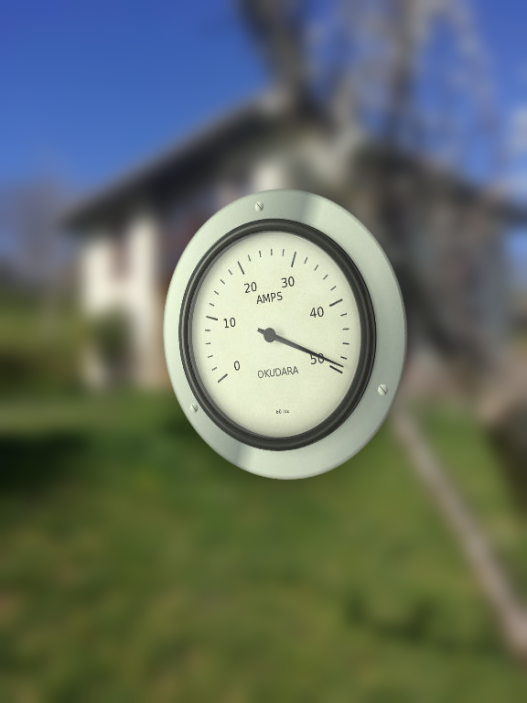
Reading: 49 A
